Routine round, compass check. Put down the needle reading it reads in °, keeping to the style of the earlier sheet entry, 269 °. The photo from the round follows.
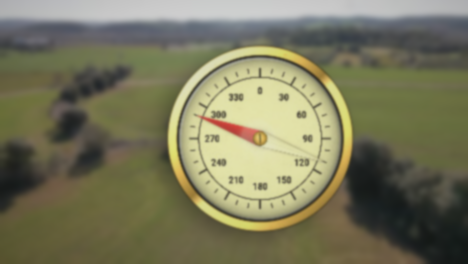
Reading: 290 °
